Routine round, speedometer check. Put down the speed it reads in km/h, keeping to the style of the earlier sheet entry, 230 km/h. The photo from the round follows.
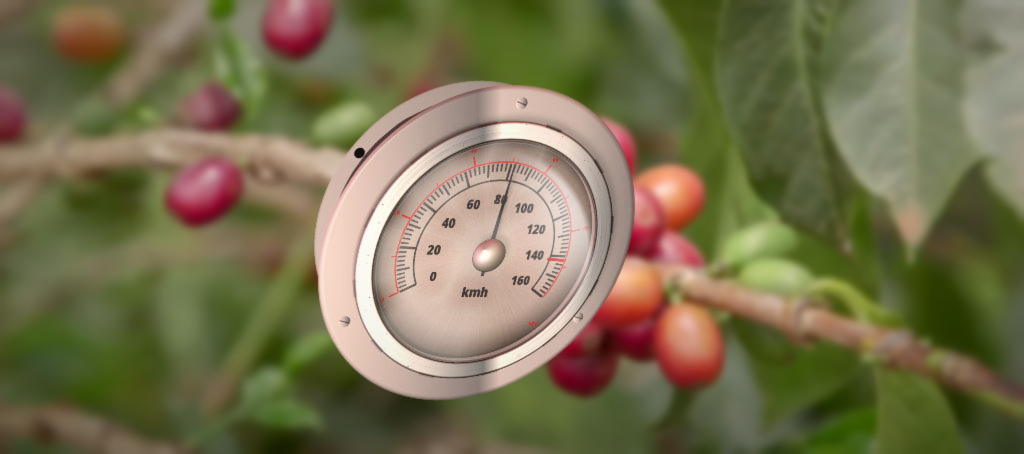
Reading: 80 km/h
